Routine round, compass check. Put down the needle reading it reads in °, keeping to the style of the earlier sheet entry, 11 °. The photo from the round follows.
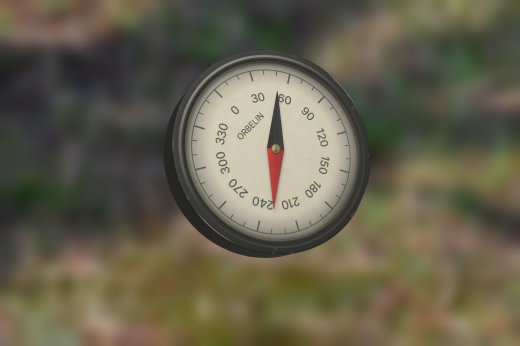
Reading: 230 °
